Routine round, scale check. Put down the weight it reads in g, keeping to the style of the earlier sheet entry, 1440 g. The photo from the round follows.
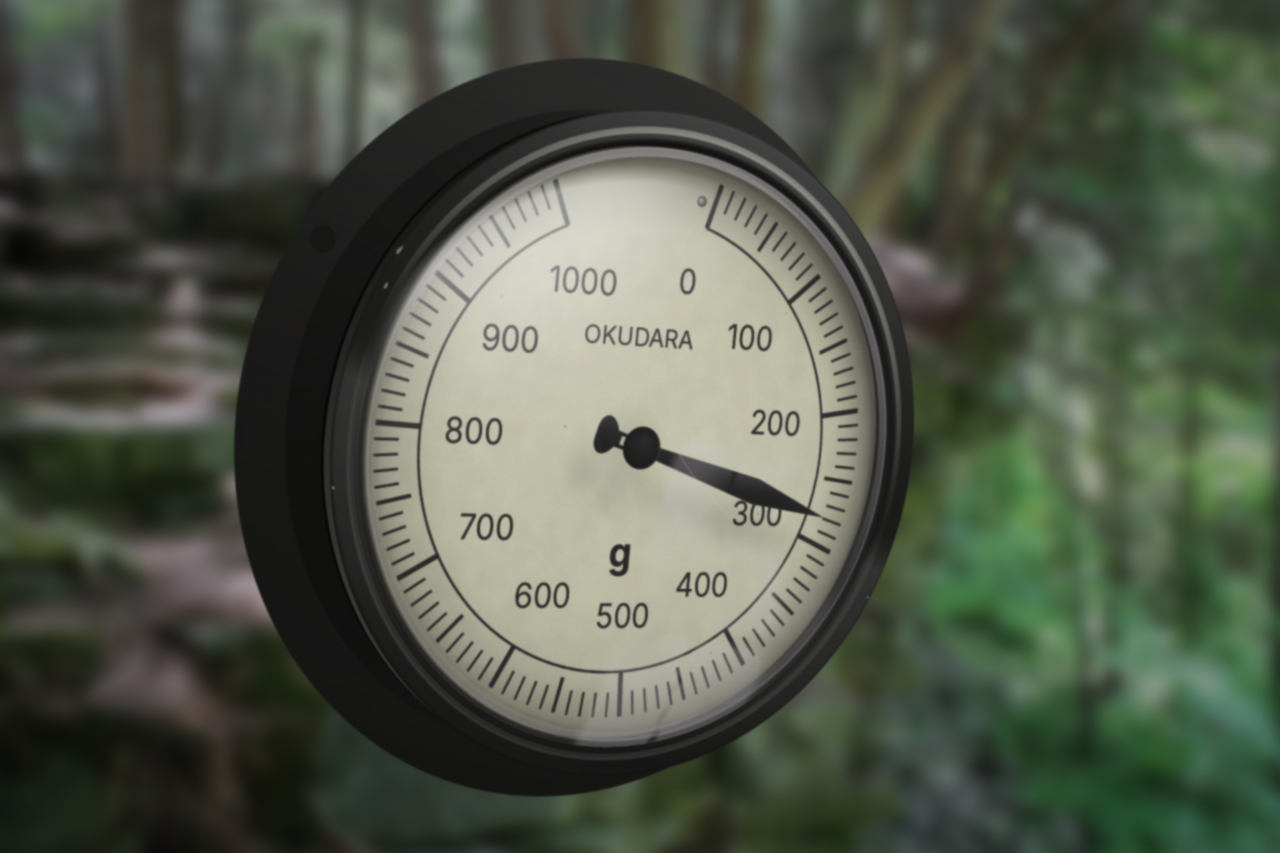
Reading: 280 g
